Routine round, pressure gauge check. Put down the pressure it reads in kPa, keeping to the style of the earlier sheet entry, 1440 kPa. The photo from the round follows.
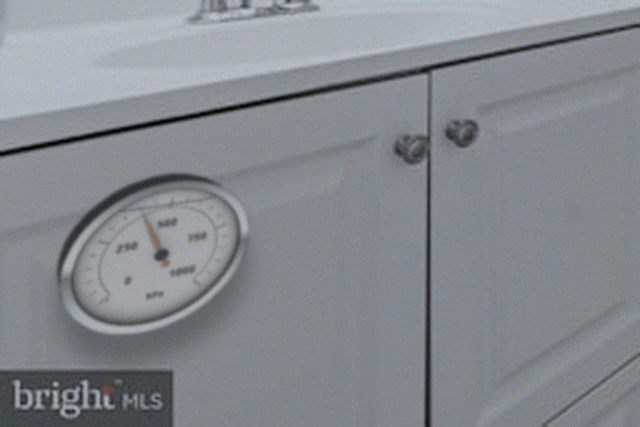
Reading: 400 kPa
